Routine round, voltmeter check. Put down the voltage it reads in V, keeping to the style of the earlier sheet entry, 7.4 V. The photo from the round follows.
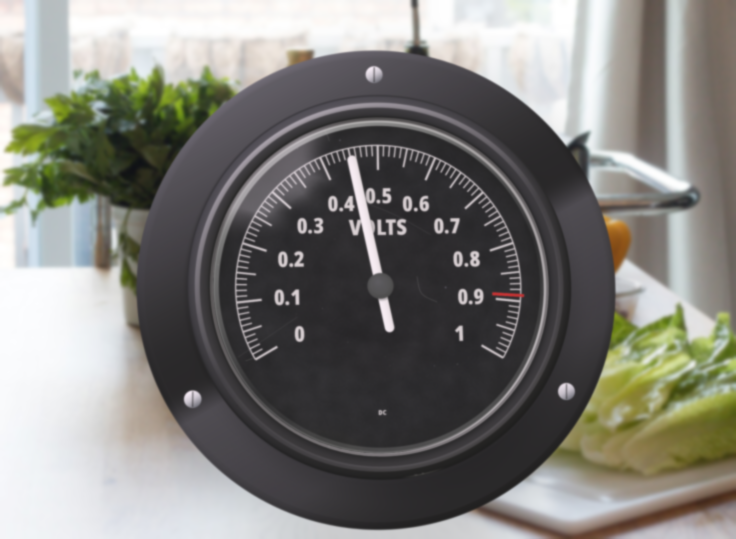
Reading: 0.45 V
